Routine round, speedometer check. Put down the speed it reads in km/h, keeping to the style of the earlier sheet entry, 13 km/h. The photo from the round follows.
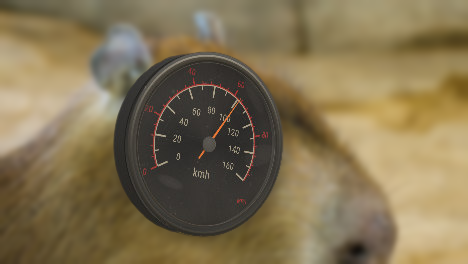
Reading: 100 km/h
